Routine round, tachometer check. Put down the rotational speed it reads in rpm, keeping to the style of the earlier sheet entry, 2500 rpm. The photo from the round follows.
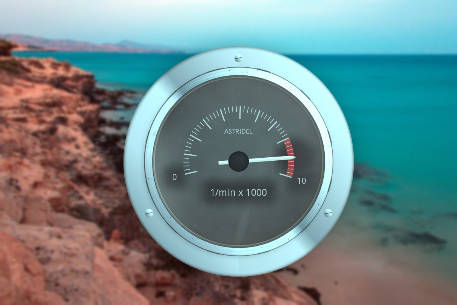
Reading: 9000 rpm
